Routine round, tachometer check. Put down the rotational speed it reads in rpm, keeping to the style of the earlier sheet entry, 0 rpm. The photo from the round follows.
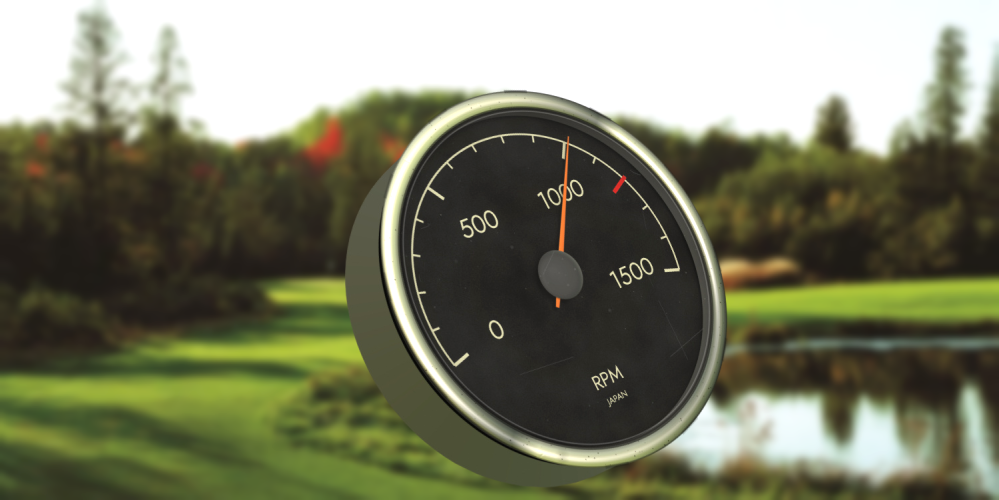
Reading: 1000 rpm
